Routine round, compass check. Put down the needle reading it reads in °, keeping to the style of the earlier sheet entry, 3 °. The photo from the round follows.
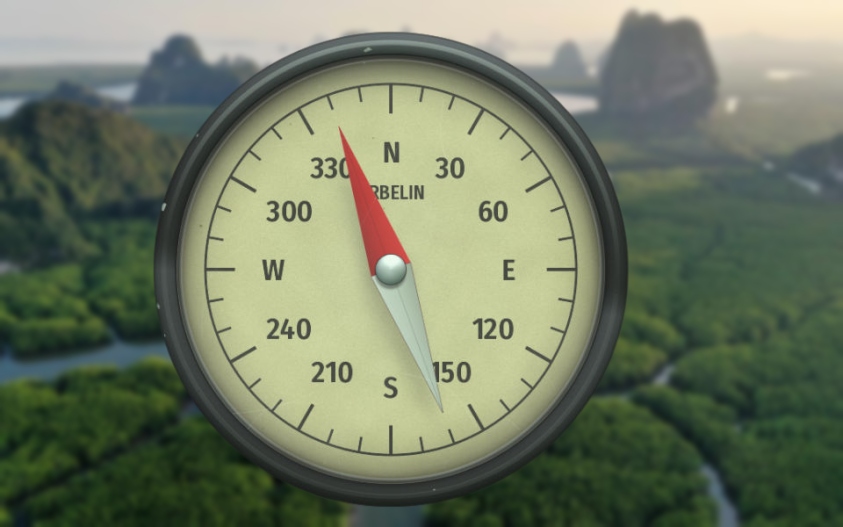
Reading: 340 °
